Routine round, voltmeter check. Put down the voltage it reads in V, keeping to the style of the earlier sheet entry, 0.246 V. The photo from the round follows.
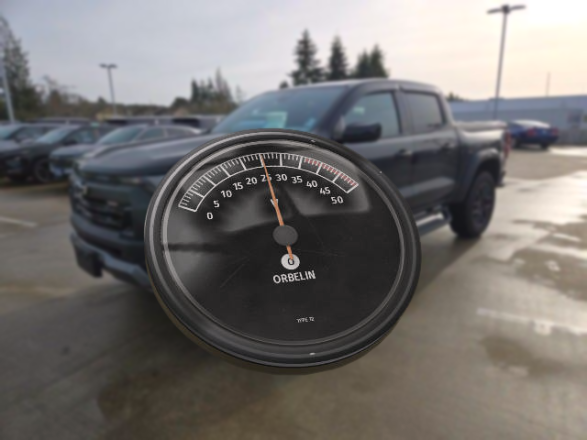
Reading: 25 V
